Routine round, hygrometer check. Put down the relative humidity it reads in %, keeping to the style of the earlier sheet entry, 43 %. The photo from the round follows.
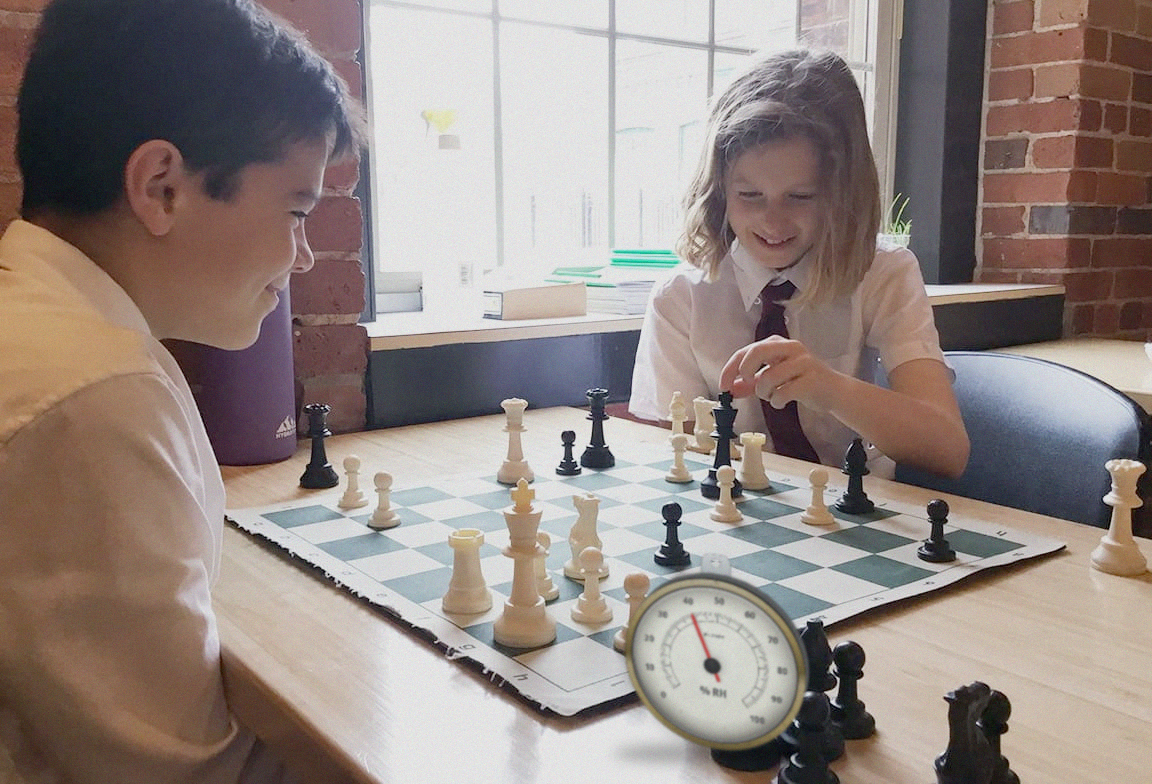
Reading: 40 %
